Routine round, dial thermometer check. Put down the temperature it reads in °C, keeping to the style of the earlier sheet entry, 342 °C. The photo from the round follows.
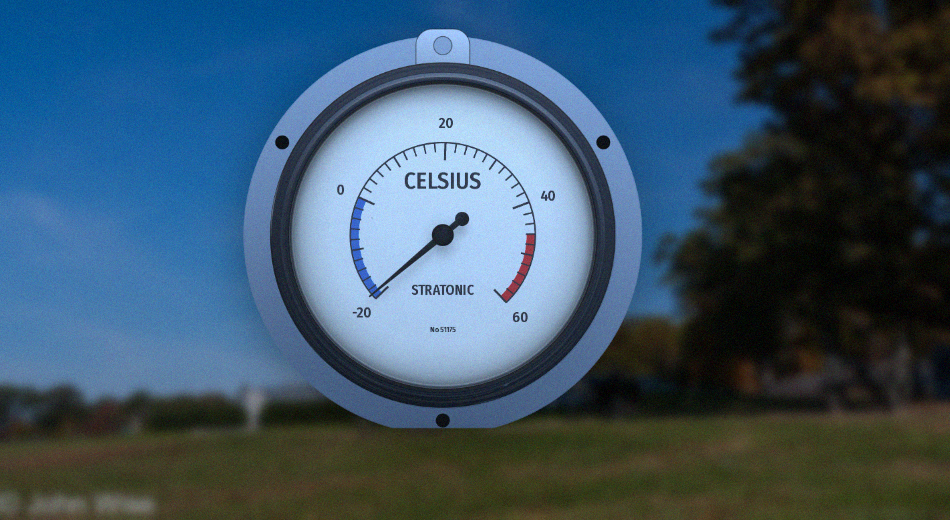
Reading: -19 °C
